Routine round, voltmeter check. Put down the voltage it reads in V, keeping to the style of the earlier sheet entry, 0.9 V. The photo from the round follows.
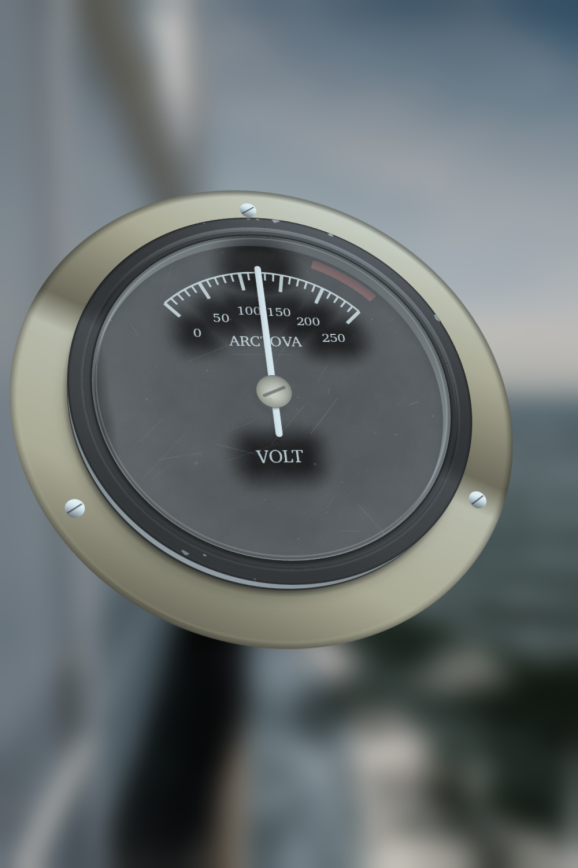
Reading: 120 V
